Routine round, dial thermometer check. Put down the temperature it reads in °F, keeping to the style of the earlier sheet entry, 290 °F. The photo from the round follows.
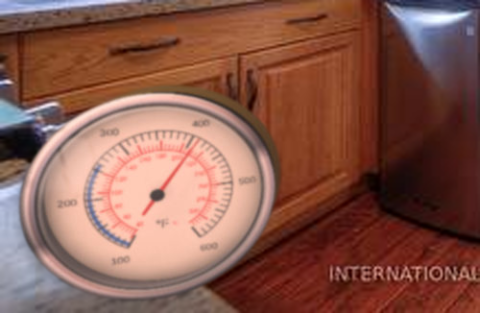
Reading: 410 °F
